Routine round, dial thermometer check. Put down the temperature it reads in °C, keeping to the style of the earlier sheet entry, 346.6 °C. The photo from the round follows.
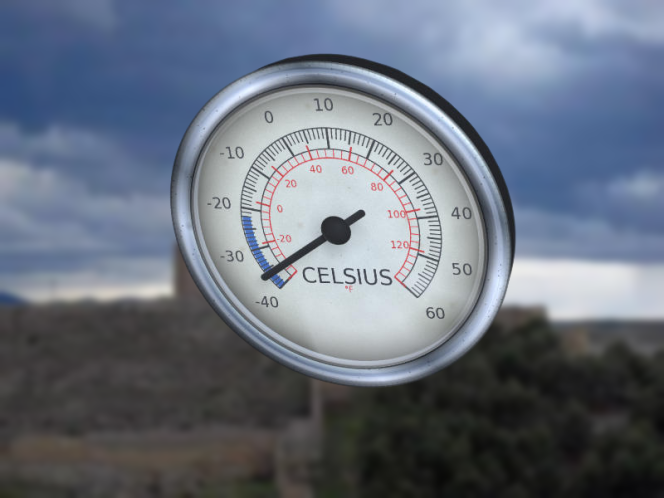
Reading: -36 °C
